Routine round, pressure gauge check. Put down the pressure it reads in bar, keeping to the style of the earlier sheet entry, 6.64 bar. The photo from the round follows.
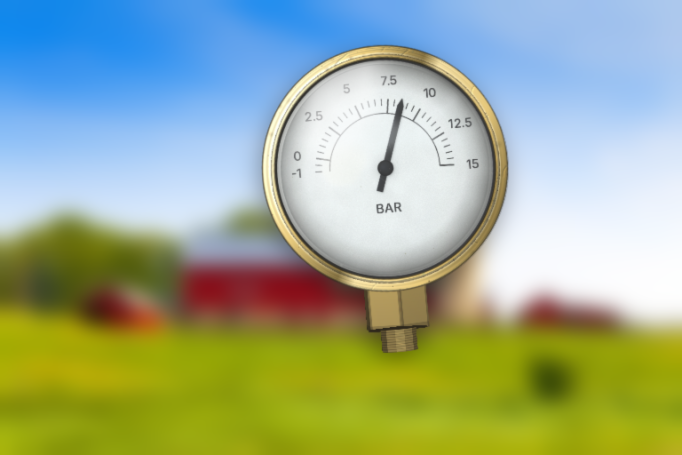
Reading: 8.5 bar
